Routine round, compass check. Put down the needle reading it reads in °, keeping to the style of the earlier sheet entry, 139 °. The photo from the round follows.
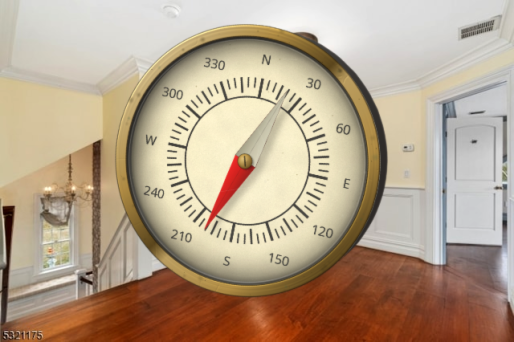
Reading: 200 °
